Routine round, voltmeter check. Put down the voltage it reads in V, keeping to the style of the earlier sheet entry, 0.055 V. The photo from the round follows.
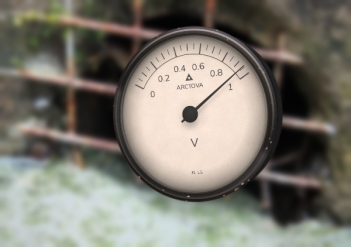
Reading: 0.95 V
